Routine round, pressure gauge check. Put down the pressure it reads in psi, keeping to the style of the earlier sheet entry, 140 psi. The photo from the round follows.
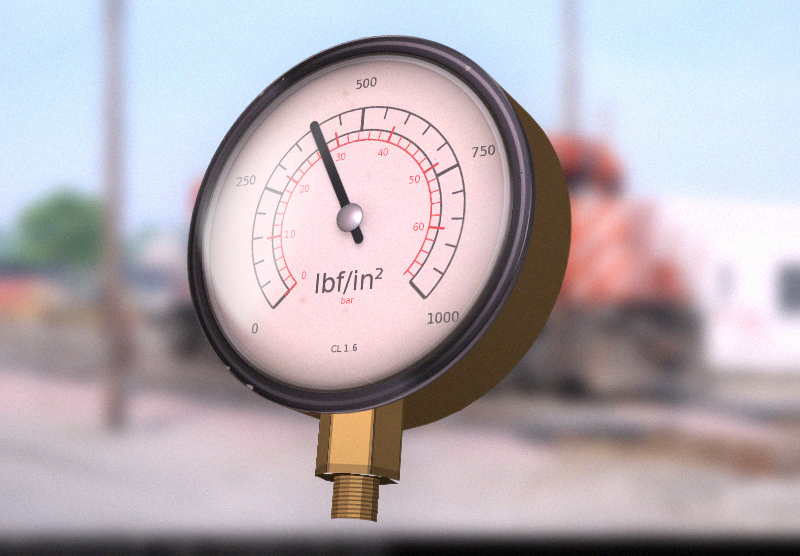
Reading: 400 psi
